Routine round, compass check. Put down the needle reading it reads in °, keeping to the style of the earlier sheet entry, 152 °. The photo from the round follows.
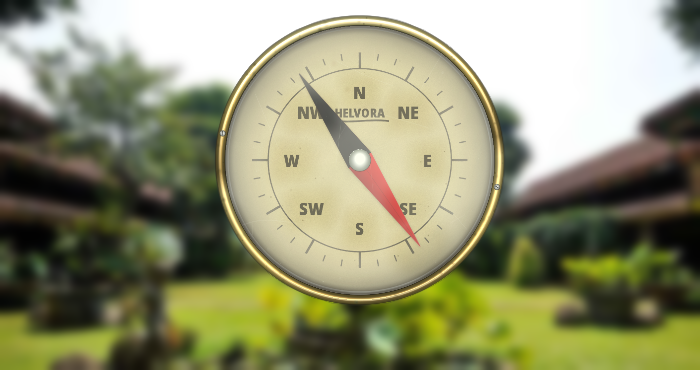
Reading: 145 °
